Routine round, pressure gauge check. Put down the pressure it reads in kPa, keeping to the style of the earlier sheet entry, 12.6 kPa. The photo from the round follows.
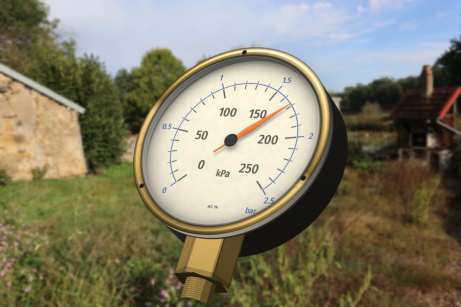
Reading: 170 kPa
